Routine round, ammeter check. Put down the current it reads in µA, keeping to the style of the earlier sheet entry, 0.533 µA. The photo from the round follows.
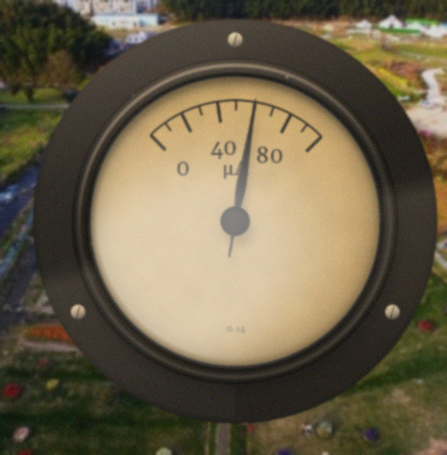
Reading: 60 µA
